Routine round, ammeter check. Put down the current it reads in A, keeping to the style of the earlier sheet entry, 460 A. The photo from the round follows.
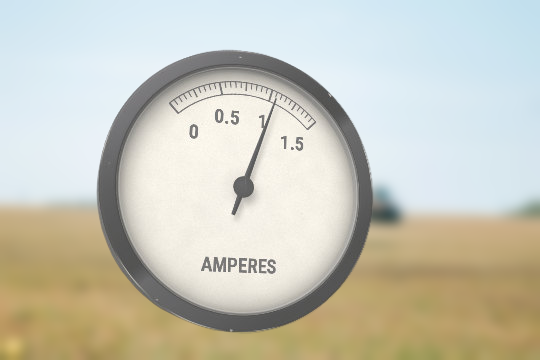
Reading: 1.05 A
